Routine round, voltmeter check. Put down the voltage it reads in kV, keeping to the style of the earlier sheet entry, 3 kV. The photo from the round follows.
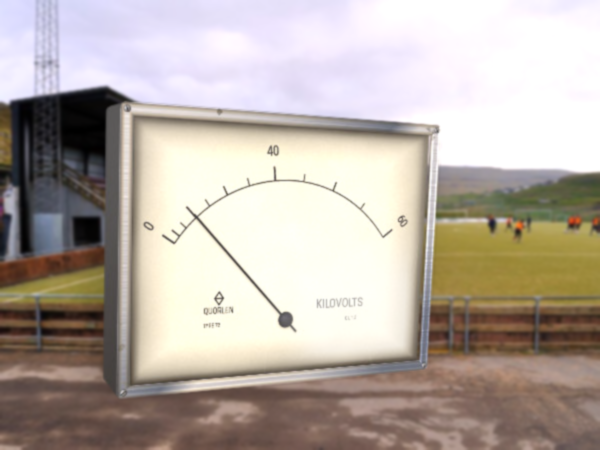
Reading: 20 kV
